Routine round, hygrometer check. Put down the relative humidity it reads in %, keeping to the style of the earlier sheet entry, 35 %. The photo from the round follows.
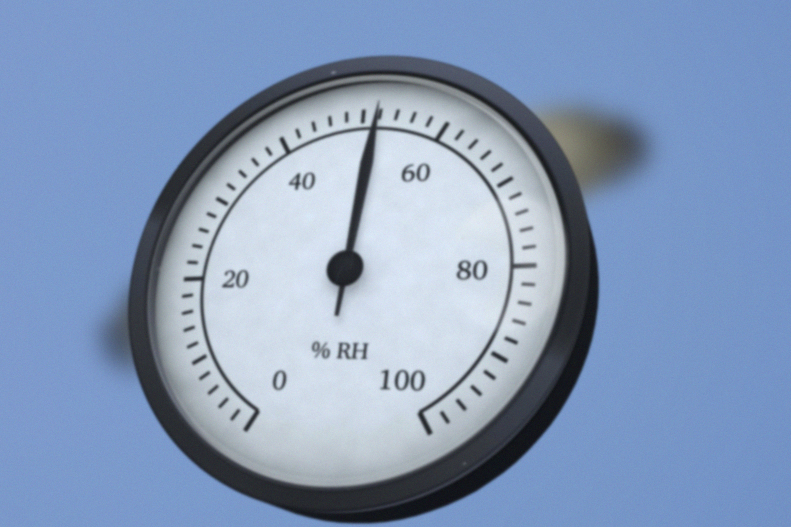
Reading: 52 %
